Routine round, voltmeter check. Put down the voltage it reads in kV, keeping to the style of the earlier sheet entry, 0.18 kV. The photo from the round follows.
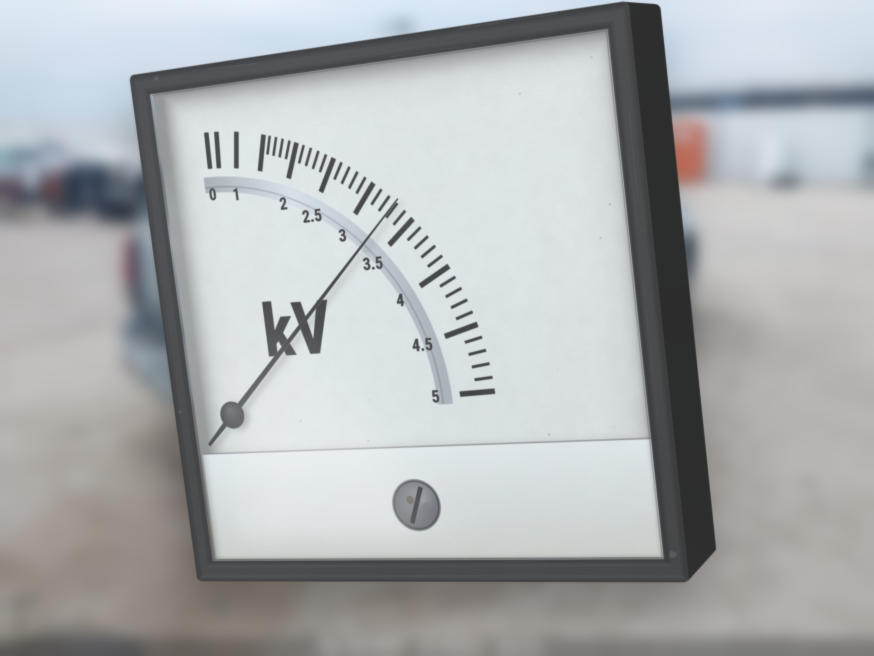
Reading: 3.3 kV
